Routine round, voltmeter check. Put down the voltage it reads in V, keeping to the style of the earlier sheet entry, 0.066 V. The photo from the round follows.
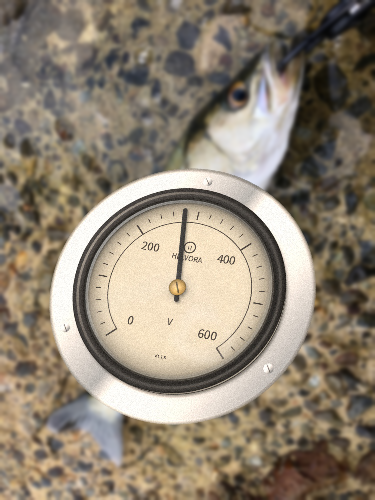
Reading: 280 V
